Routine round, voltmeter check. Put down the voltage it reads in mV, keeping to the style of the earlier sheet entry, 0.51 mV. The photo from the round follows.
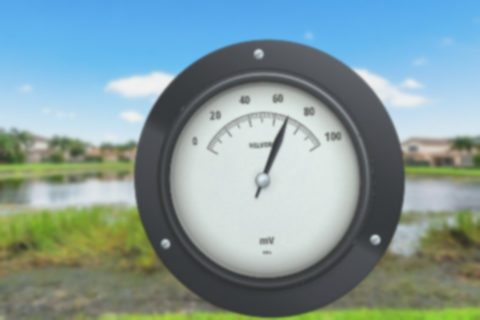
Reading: 70 mV
